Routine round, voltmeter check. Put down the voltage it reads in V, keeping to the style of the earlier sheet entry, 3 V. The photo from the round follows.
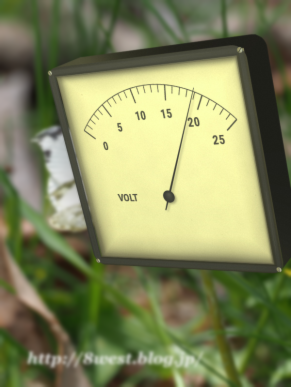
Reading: 19 V
